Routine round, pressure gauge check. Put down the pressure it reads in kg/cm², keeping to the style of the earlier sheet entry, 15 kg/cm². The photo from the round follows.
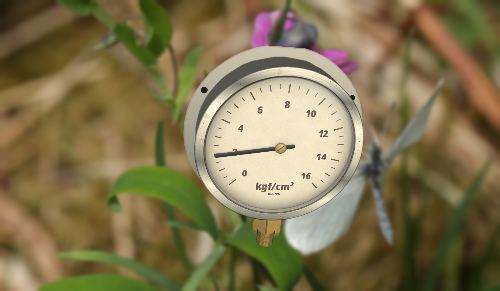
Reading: 2 kg/cm²
